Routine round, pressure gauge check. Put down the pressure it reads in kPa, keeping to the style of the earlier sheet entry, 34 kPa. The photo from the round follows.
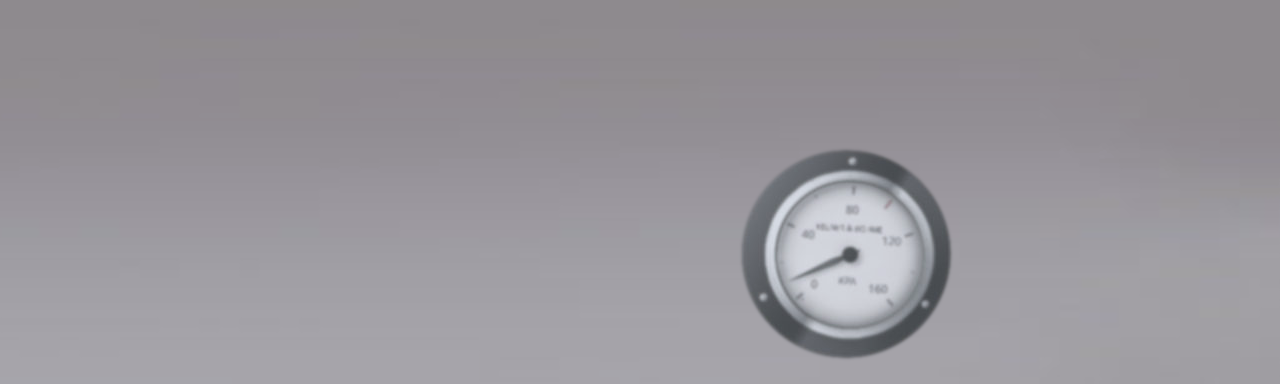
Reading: 10 kPa
